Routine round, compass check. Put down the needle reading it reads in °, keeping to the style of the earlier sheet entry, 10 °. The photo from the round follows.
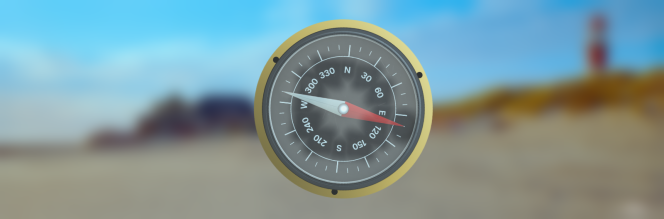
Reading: 100 °
